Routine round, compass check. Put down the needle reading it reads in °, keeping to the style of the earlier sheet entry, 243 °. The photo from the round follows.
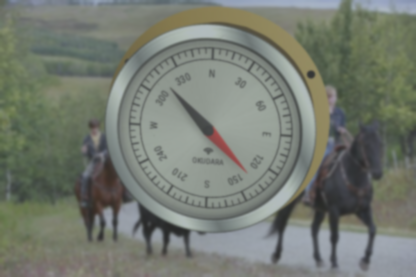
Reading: 135 °
